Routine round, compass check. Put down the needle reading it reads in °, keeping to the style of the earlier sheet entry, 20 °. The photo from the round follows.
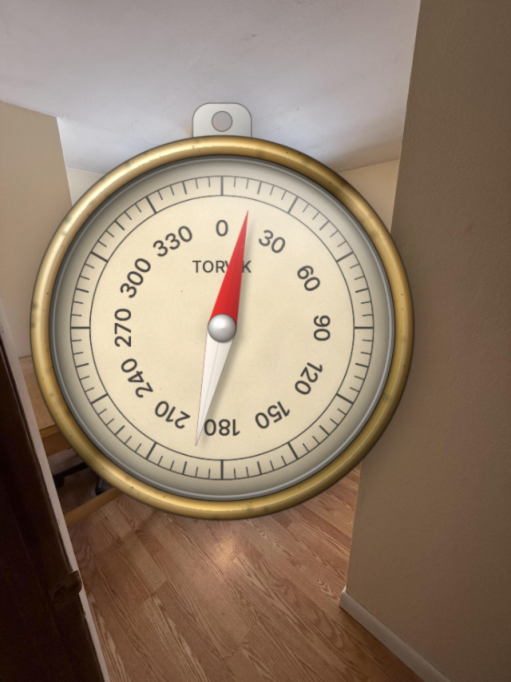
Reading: 12.5 °
